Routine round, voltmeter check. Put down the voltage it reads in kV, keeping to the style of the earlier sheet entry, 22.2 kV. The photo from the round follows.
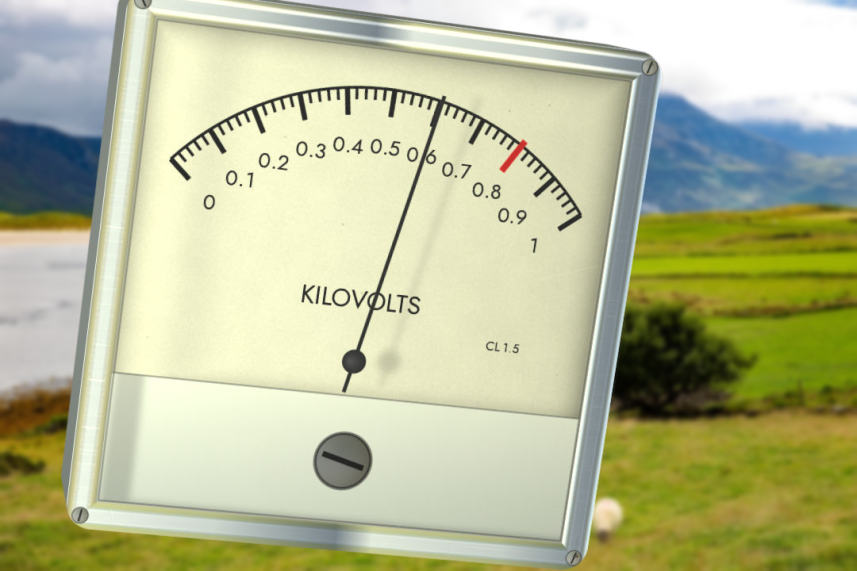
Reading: 0.6 kV
